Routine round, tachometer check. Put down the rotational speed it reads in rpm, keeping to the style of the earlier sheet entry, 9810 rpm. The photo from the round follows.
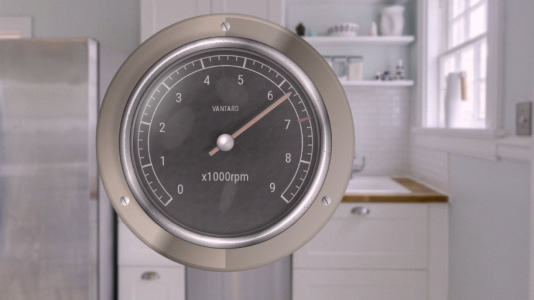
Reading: 6300 rpm
